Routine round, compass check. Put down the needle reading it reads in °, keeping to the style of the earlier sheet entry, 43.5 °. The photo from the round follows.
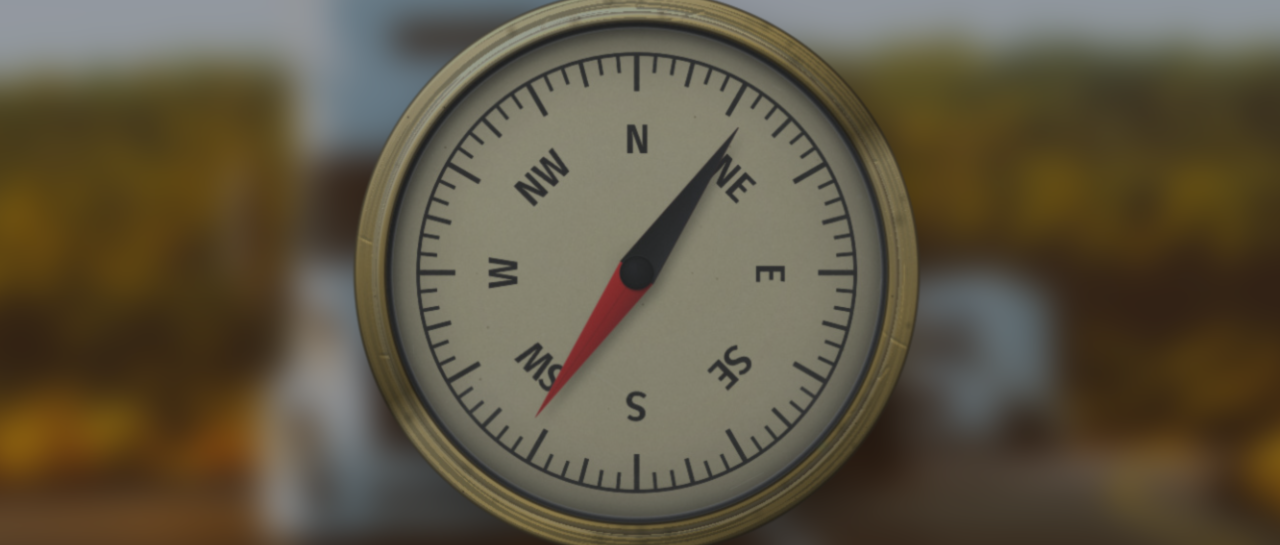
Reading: 215 °
